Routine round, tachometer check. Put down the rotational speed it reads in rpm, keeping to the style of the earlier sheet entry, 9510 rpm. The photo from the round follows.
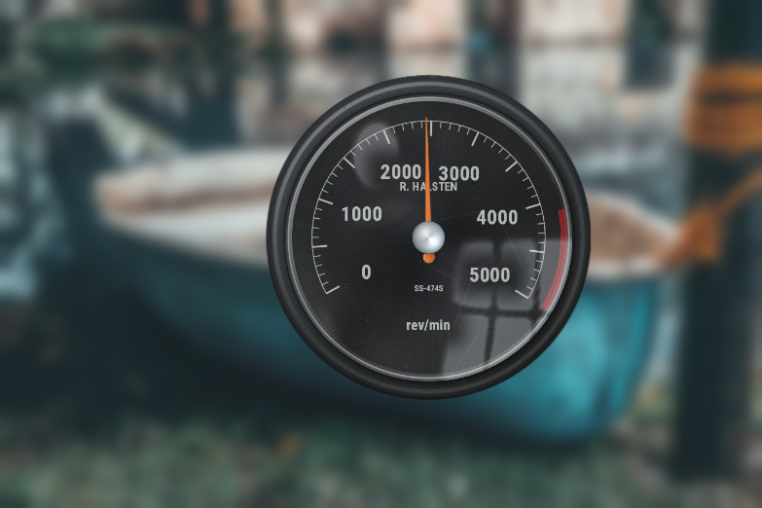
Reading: 2450 rpm
